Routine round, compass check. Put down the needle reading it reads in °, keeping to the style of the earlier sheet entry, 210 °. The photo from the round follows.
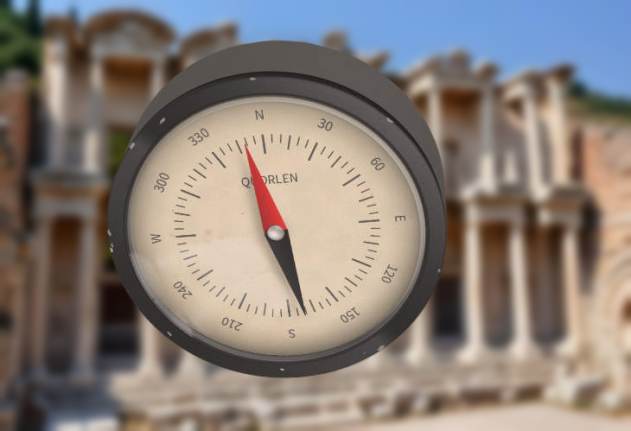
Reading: 350 °
